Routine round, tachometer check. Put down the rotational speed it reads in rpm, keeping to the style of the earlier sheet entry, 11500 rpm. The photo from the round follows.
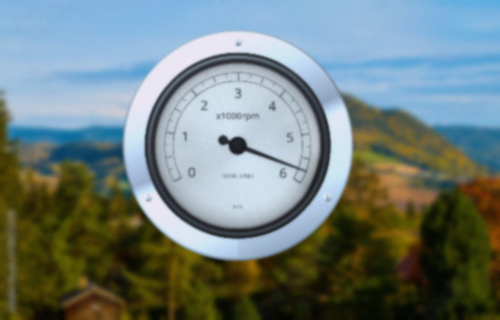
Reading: 5750 rpm
